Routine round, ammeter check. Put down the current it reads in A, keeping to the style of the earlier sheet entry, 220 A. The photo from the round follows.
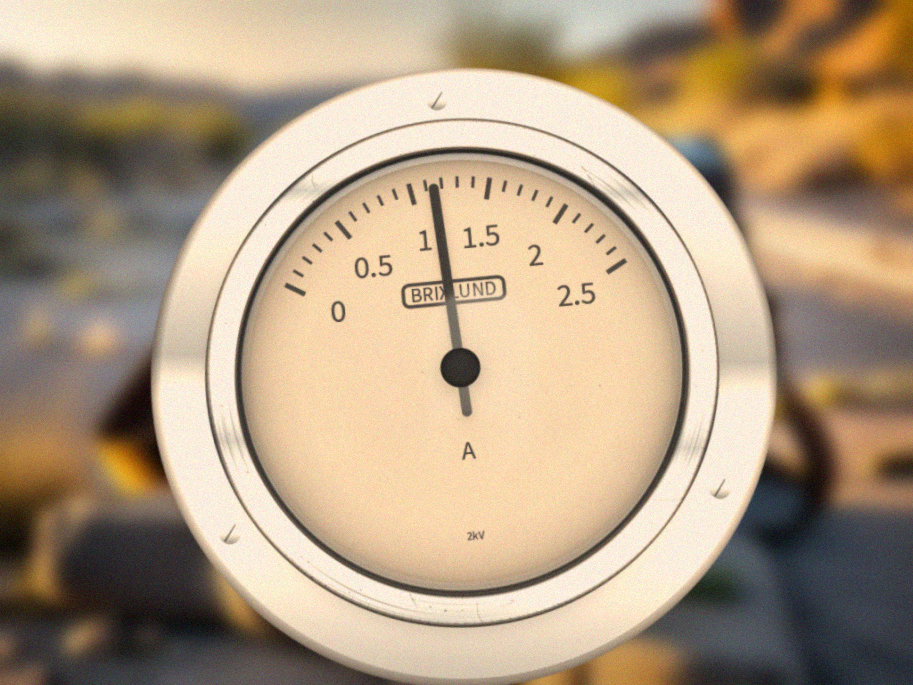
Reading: 1.15 A
